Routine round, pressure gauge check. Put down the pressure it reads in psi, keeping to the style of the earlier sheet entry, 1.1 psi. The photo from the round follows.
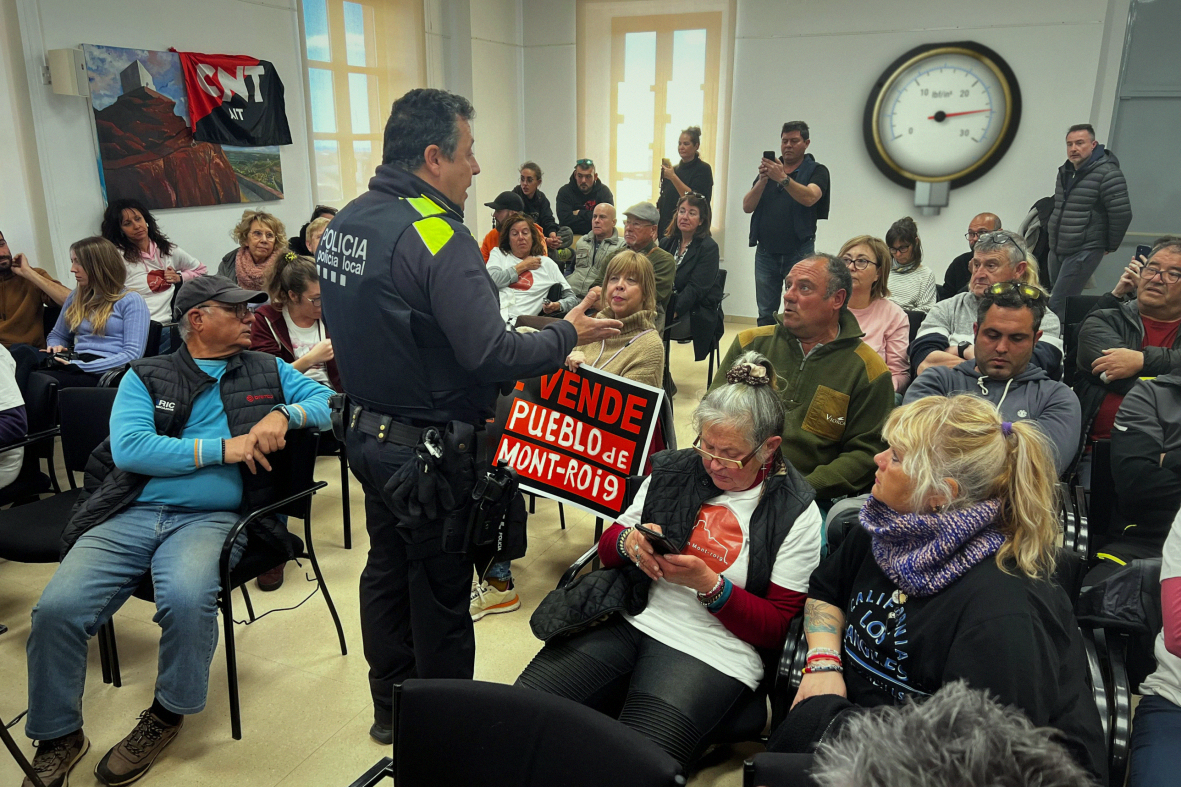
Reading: 25 psi
